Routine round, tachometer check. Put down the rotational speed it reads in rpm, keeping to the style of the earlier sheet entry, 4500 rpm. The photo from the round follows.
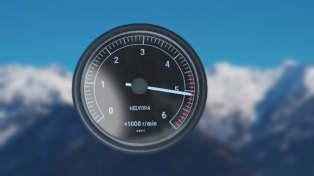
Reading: 5100 rpm
